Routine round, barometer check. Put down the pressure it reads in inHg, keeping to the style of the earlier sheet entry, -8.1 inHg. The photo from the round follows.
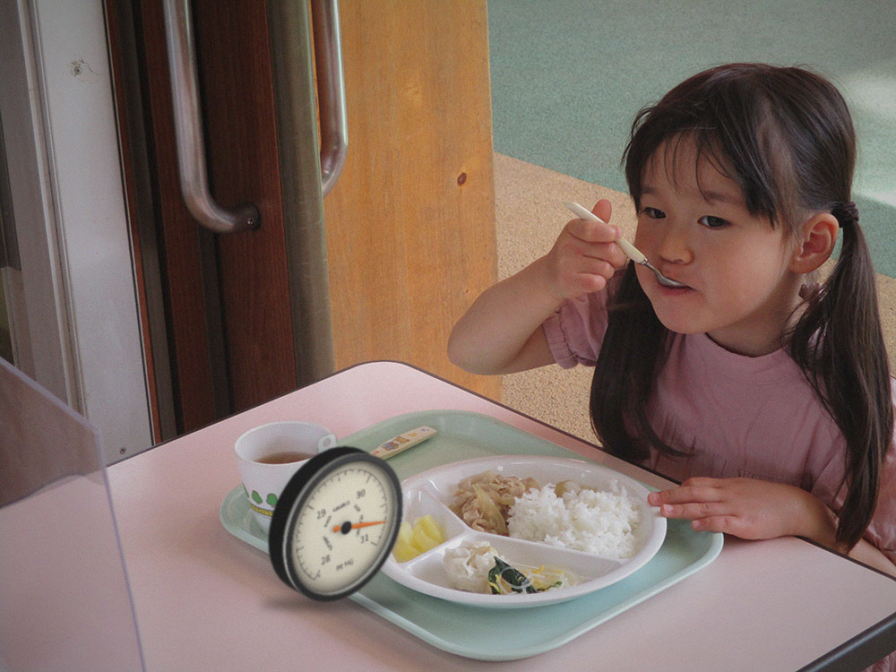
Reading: 30.7 inHg
